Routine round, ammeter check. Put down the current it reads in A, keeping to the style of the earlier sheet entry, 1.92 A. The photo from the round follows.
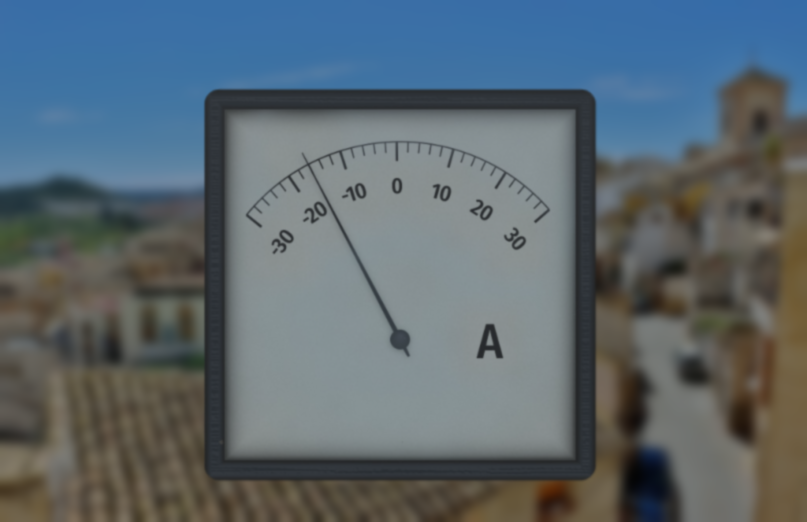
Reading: -16 A
